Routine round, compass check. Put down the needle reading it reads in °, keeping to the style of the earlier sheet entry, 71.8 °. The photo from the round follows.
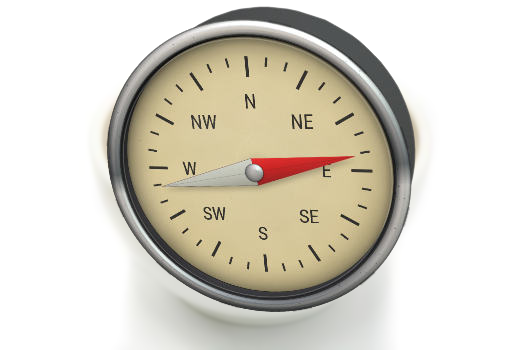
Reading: 80 °
